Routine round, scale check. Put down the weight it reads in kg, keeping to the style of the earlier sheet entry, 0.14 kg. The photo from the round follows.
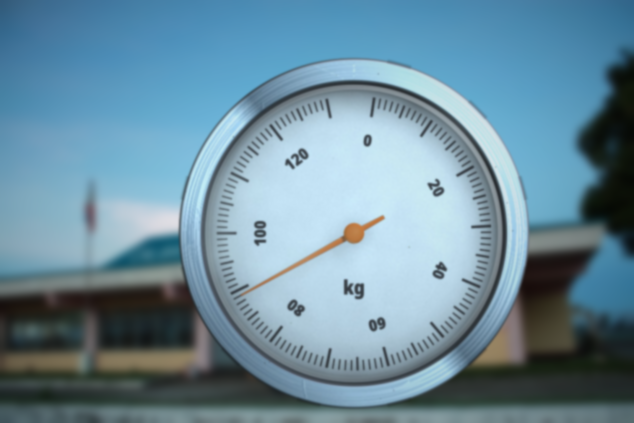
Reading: 89 kg
